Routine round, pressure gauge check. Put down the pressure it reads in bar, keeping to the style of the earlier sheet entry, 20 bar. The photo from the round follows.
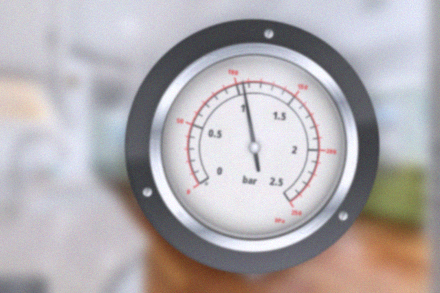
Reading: 1.05 bar
